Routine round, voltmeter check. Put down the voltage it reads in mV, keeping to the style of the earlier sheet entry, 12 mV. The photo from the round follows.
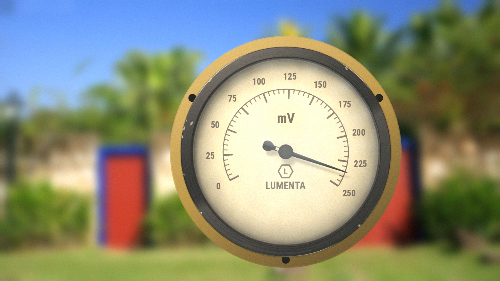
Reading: 235 mV
